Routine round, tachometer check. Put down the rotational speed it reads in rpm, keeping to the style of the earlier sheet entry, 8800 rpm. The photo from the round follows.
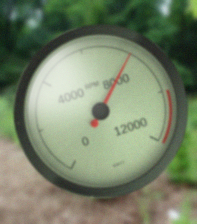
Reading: 8000 rpm
